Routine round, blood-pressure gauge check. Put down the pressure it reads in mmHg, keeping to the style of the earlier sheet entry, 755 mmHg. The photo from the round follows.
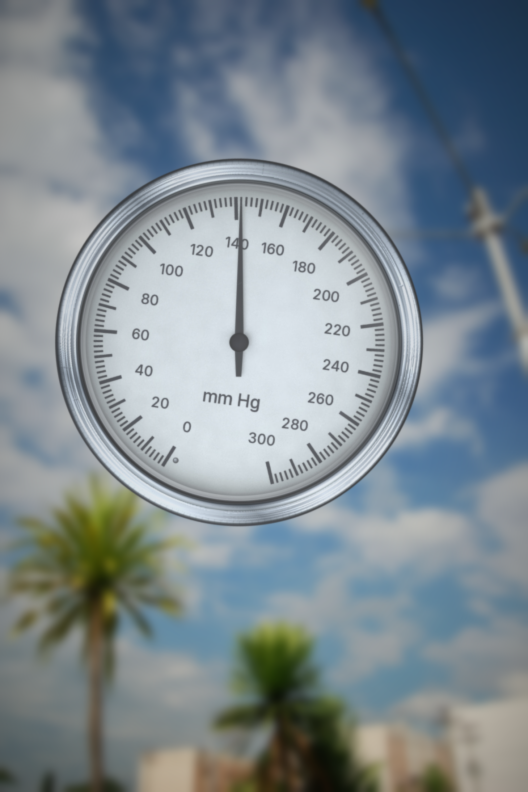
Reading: 142 mmHg
